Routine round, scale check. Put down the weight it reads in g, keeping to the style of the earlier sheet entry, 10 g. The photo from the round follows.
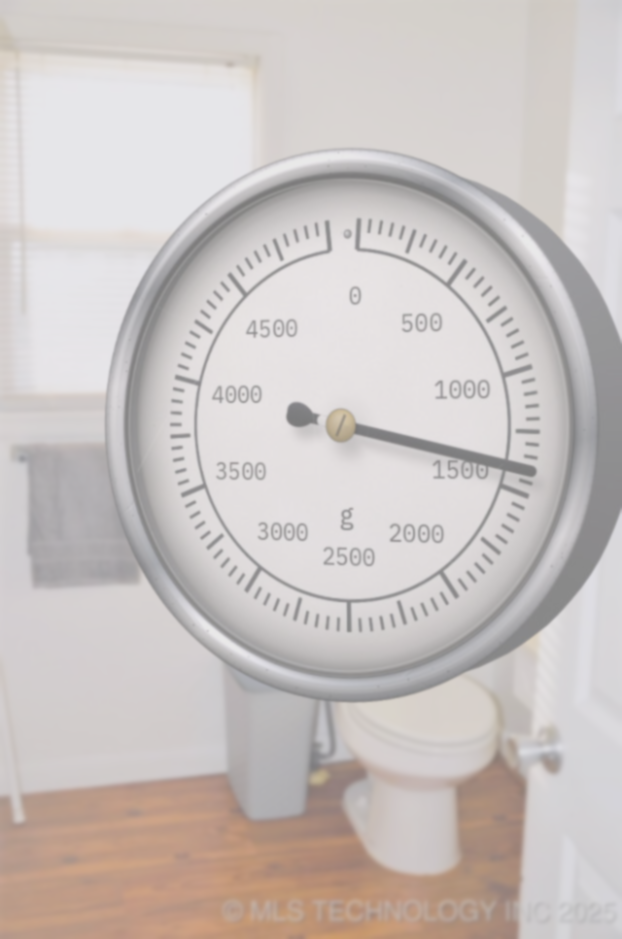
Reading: 1400 g
